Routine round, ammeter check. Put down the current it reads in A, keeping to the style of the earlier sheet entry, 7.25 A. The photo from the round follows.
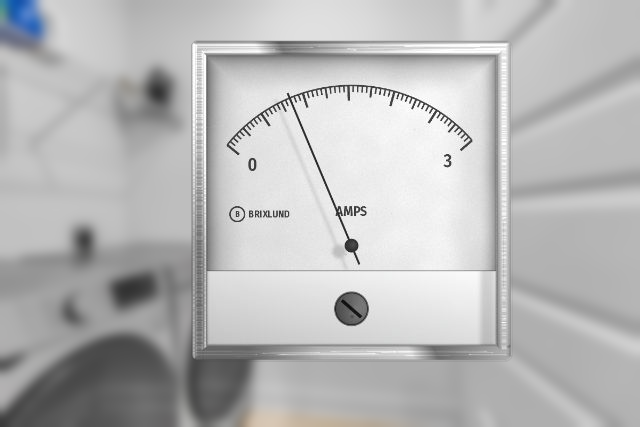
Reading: 0.85 A
